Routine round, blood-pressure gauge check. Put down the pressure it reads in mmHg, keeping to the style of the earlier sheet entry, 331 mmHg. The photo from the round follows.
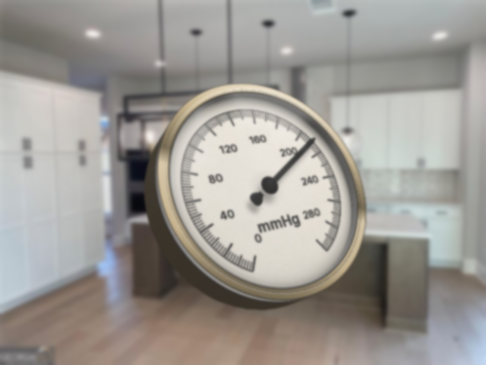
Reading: 210 mmHg
